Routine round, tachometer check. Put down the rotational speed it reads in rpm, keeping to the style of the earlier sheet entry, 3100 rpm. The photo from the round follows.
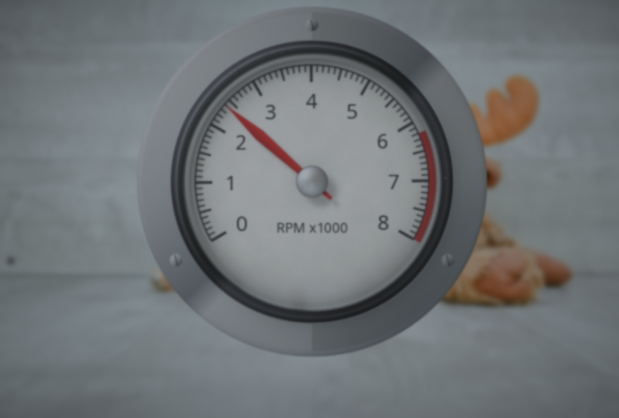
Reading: 2400 rpm
